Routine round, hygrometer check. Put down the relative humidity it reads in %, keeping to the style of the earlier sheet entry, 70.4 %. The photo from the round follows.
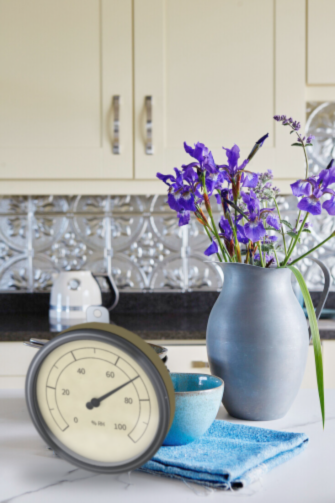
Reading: 70 %
